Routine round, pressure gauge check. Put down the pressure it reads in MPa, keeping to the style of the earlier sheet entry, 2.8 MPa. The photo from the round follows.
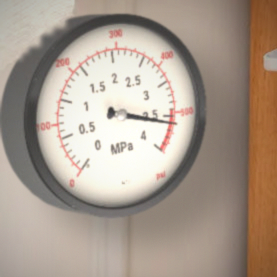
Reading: 3.6 MPa
